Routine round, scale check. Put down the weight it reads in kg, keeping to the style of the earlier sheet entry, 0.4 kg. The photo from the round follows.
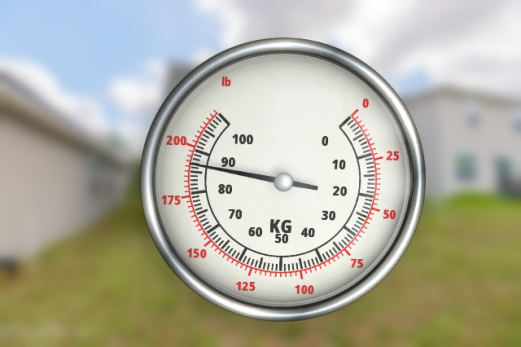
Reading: 87 kg
